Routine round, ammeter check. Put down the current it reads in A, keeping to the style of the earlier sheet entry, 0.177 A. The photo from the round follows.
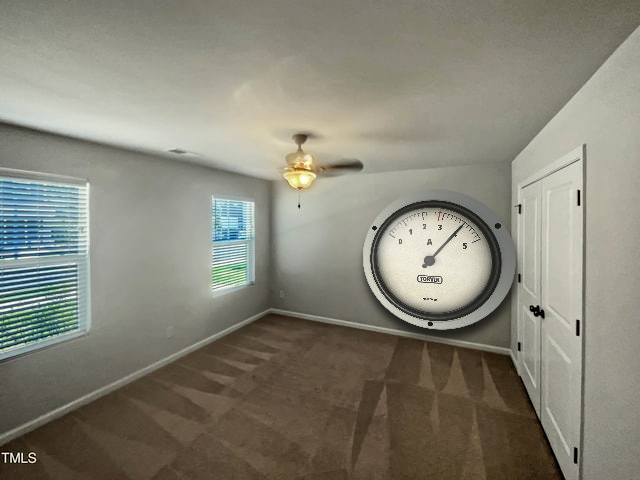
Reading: 4 A
